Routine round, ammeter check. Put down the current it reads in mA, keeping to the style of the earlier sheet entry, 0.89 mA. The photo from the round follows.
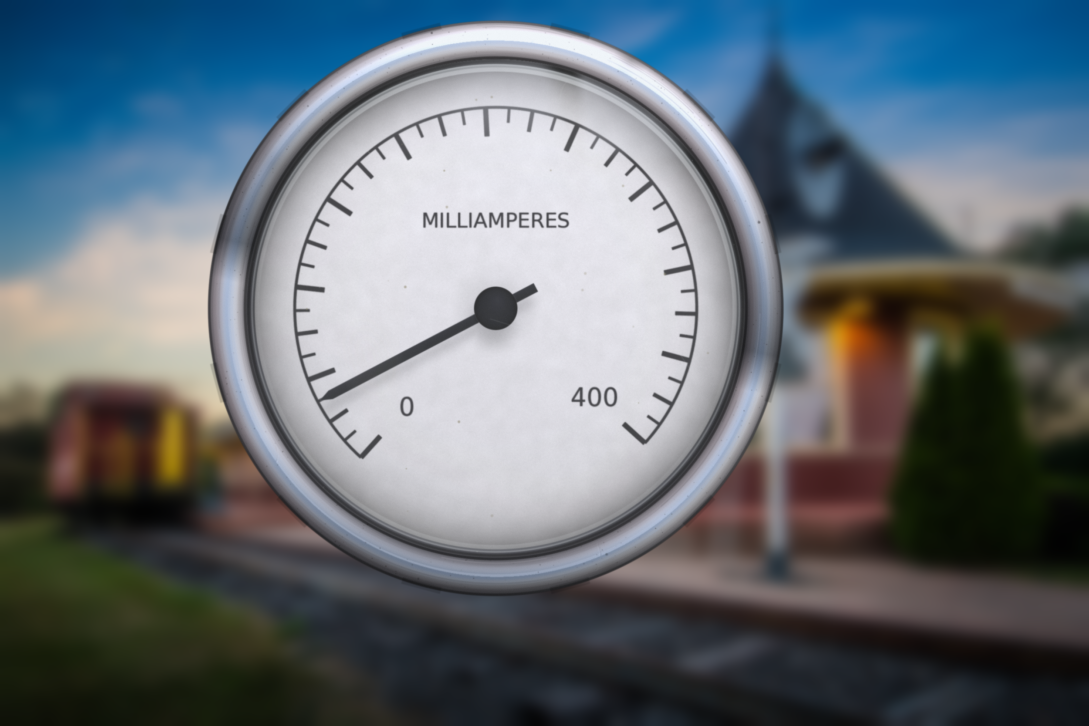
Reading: 30 mA
